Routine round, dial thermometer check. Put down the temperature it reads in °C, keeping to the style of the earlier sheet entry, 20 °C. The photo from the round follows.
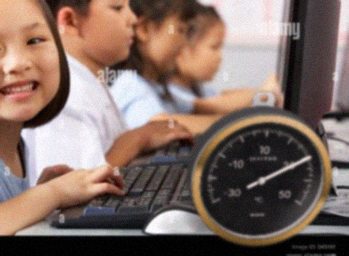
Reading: 30 °C
